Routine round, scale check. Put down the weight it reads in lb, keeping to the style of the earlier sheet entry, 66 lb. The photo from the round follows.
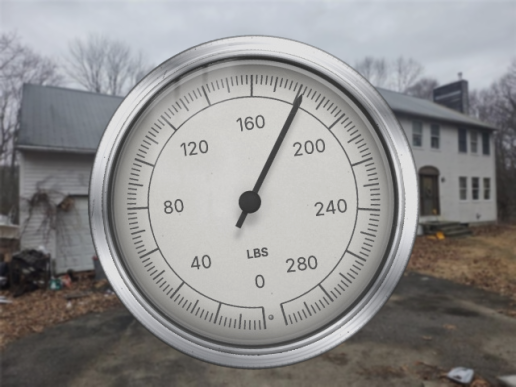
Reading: 182 lb
